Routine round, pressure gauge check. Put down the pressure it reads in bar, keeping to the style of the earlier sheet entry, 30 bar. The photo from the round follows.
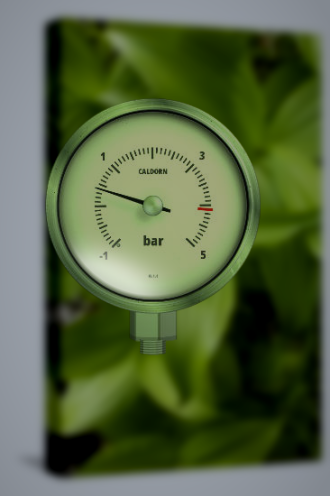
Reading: 0.4 bar
